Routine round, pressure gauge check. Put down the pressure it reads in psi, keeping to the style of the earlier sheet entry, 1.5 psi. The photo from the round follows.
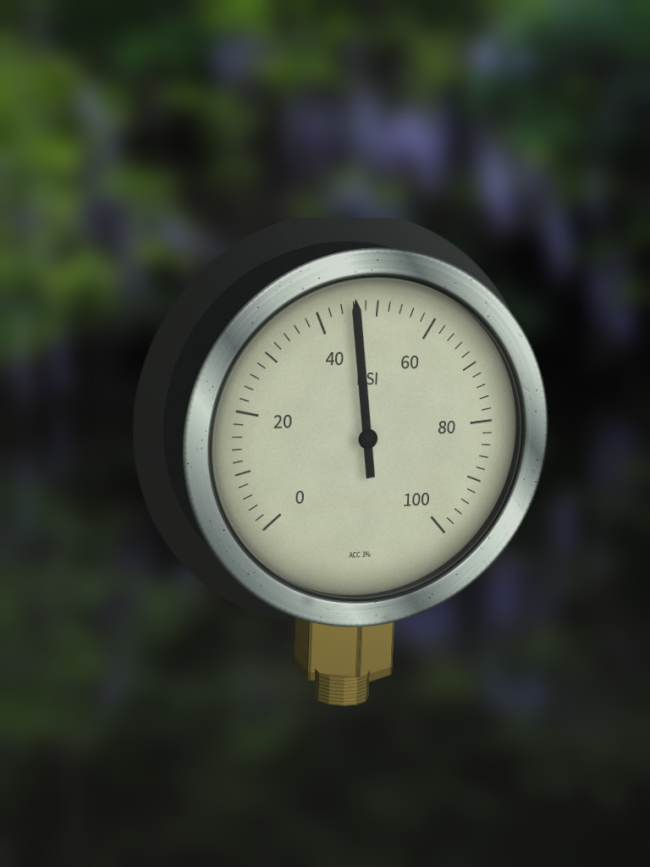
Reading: 46 psi
